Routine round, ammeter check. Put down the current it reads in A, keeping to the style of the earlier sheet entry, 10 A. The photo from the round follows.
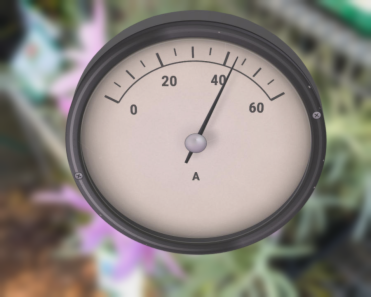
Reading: 42.5 A
